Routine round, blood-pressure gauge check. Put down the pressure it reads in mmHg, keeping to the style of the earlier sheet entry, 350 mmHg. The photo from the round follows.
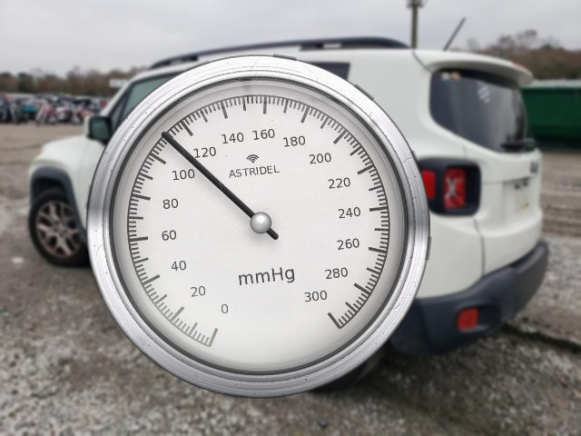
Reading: 110 mmHg
